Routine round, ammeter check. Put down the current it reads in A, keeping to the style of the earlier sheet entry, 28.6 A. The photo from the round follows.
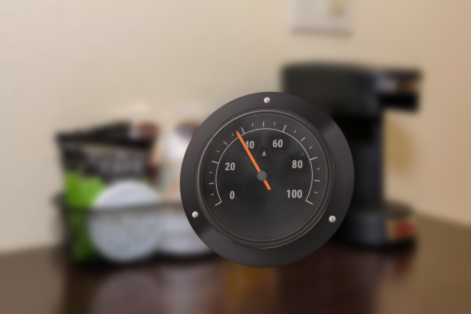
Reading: 37.5 A
